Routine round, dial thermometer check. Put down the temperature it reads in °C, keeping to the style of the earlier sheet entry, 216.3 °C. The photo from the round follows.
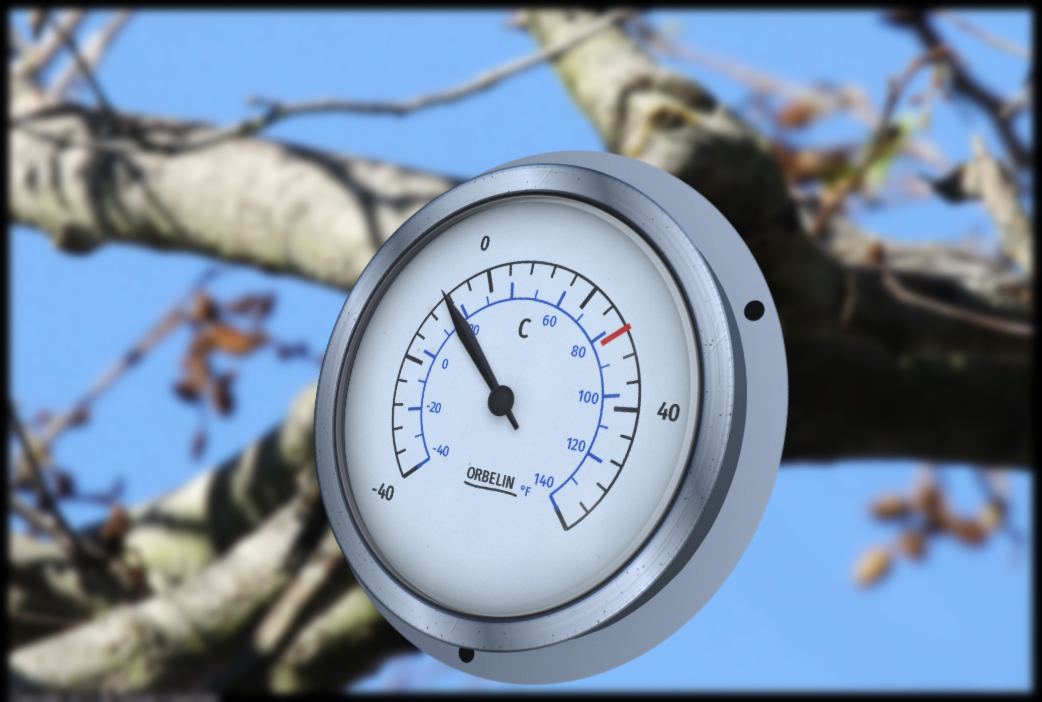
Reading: -8 °C
